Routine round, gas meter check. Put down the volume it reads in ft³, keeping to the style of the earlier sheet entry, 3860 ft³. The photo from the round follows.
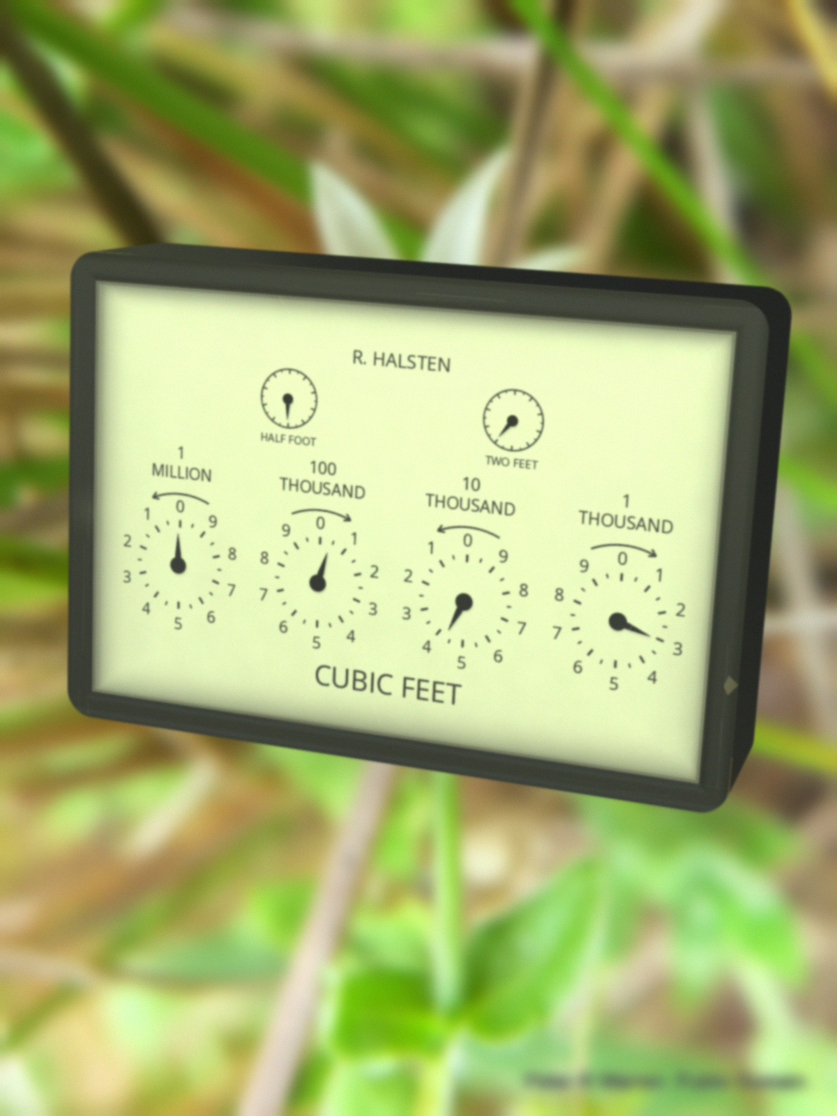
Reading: 4300 ft³
